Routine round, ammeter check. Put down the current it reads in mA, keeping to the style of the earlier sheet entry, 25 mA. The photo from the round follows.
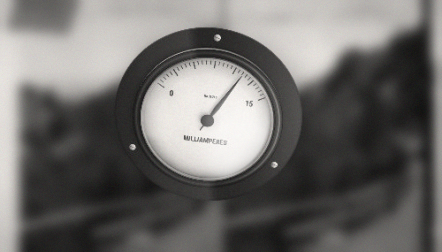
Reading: 11 mA
